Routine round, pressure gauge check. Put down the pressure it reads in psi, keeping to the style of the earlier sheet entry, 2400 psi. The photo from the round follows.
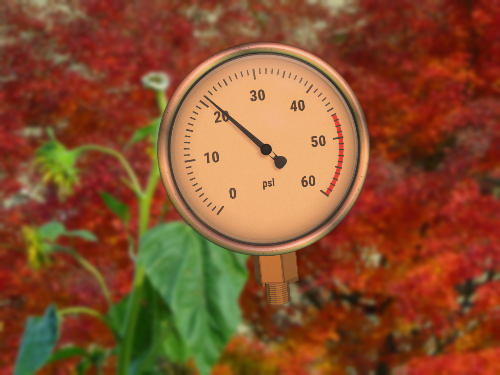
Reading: 21 psi
